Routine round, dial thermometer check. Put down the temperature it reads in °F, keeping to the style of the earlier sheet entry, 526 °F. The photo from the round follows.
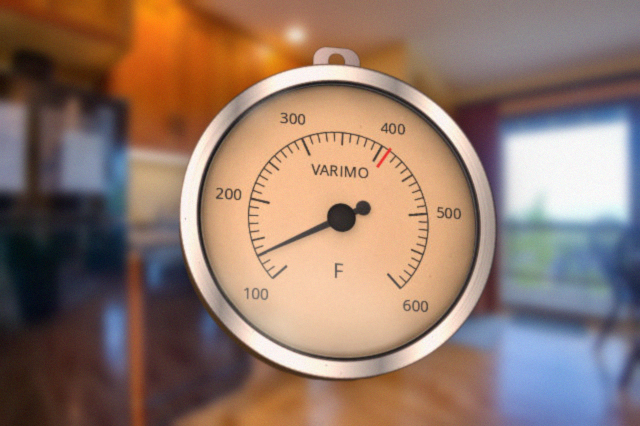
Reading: 130 °F
